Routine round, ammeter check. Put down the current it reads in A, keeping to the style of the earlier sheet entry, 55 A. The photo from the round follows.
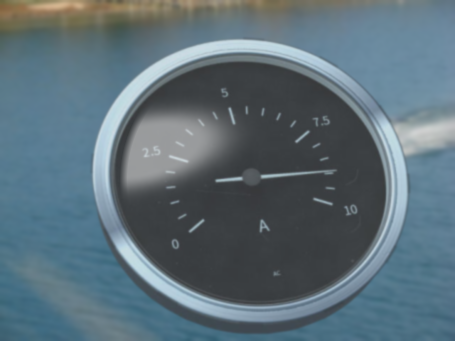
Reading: 9 A
